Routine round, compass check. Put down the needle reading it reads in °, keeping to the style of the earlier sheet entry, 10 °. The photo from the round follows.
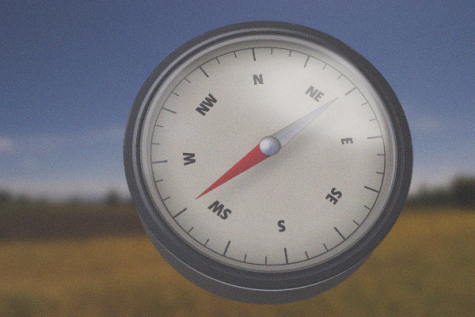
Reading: 240 °
